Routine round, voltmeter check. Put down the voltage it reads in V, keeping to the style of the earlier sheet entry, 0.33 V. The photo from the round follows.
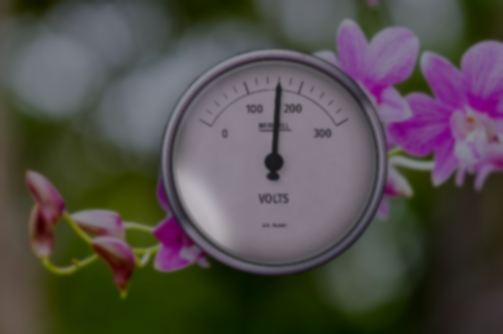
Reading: 160 V
